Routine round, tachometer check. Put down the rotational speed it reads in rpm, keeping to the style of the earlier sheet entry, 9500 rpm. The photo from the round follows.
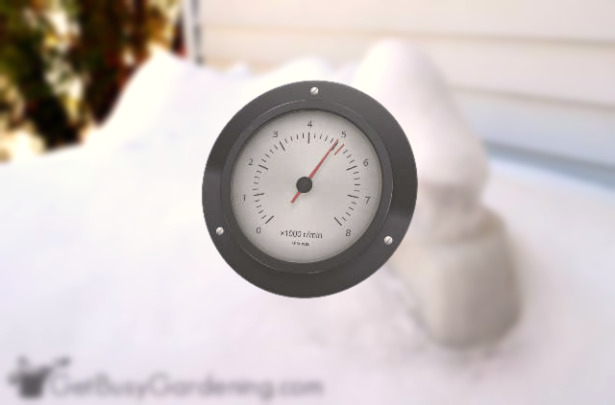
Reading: 5000 rpm
